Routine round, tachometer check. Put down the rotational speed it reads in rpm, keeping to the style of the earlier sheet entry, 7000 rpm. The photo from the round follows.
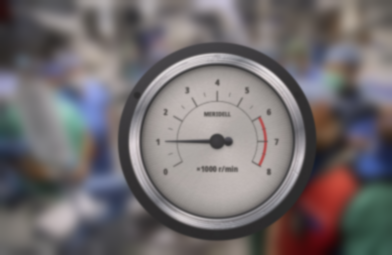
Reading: 1000 rpm
